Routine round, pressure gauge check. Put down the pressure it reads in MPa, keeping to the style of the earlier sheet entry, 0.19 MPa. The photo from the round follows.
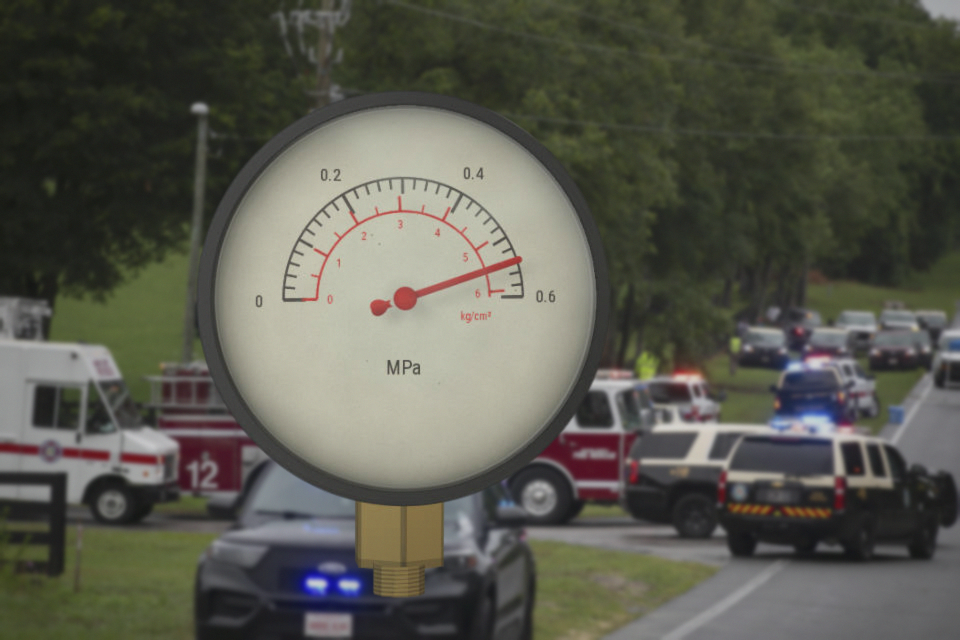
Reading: 0.54 MPa
